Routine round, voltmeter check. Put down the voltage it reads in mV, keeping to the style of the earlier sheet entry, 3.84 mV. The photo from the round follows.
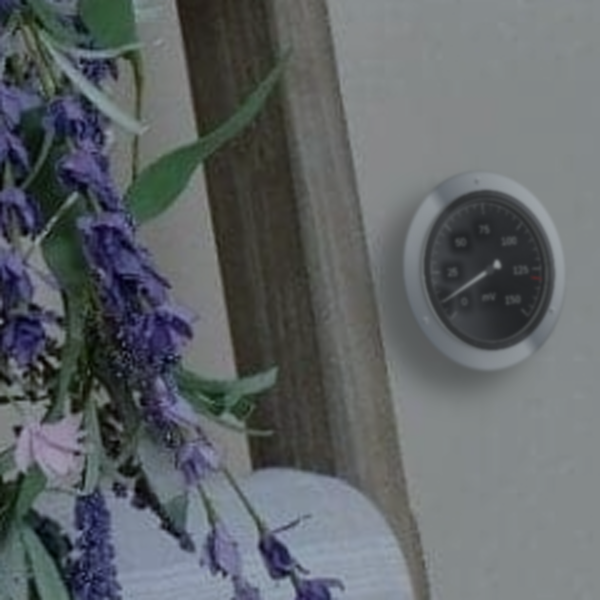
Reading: 10 mV
